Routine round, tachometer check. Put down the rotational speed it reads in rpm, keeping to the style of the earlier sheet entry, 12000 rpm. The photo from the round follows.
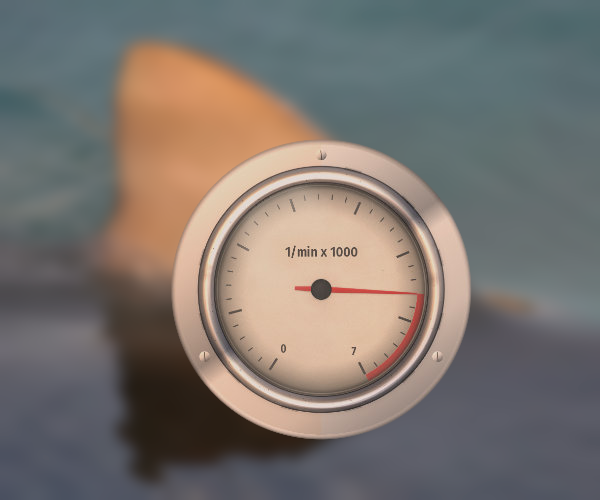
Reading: 5600 rpm
